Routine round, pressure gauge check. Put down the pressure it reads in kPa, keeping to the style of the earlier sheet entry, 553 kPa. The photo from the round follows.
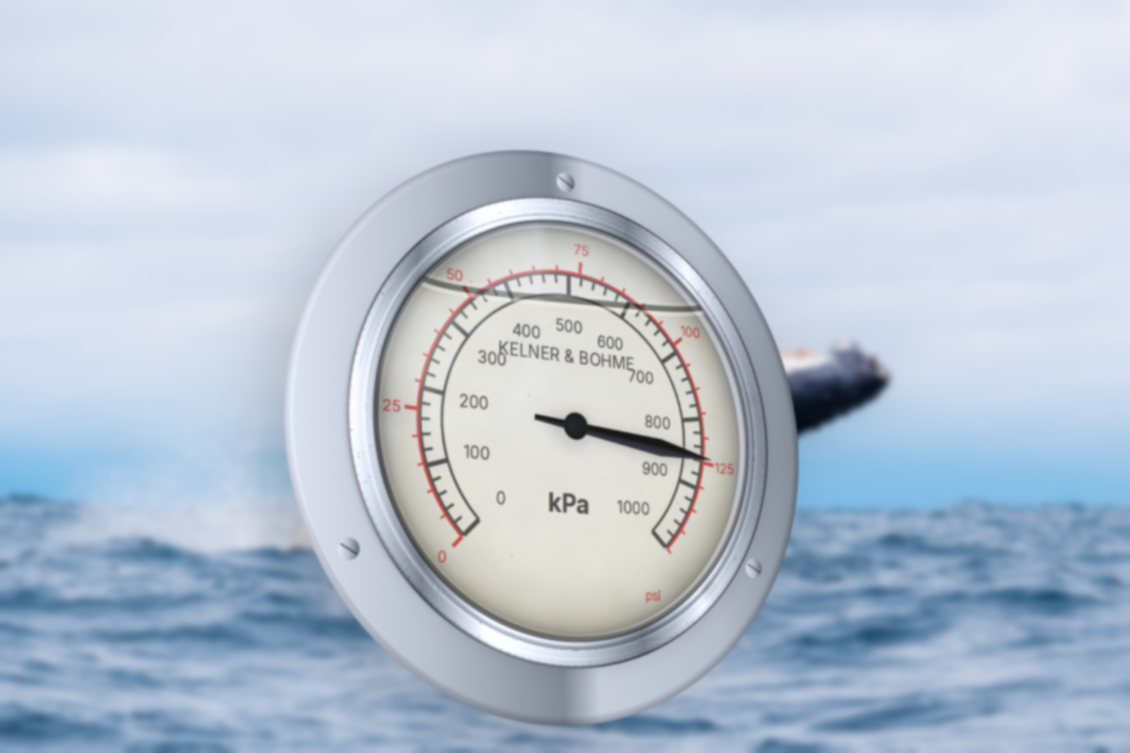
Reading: 860 kPa
